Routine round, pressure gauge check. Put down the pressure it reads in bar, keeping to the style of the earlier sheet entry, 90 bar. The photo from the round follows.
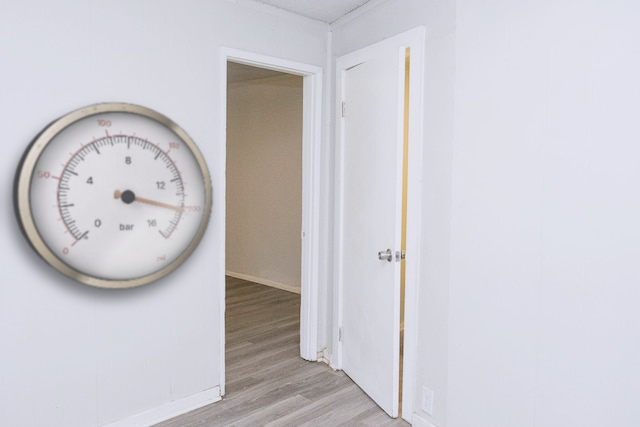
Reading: 14 bar
